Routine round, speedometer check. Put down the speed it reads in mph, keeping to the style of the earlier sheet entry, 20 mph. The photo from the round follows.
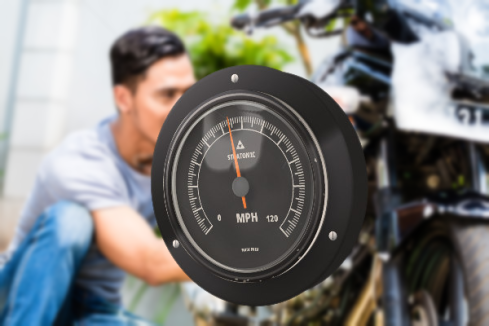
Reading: 55 mph
